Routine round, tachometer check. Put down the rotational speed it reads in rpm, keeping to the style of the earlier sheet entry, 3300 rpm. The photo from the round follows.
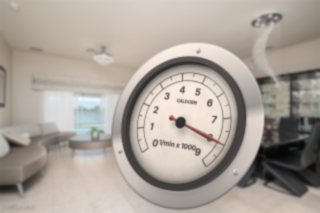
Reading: 8000 rpm
